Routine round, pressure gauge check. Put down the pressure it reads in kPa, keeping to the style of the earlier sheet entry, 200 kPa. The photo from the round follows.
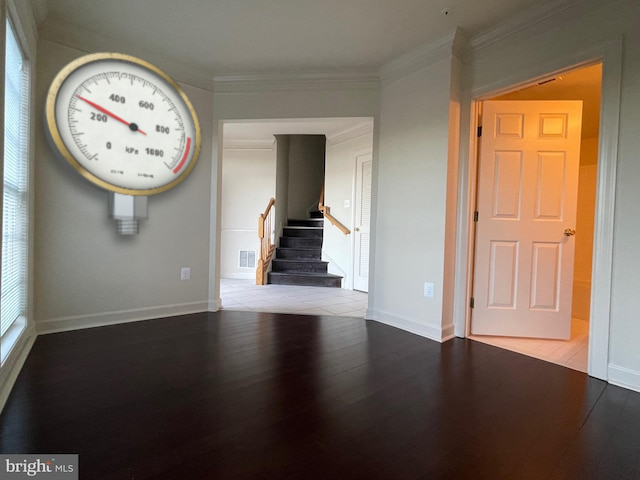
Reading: 250 kPa
